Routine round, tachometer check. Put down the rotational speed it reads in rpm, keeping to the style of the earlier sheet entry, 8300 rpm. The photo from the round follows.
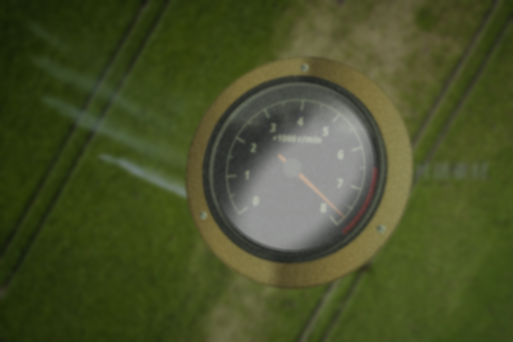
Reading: 7750 rpm
